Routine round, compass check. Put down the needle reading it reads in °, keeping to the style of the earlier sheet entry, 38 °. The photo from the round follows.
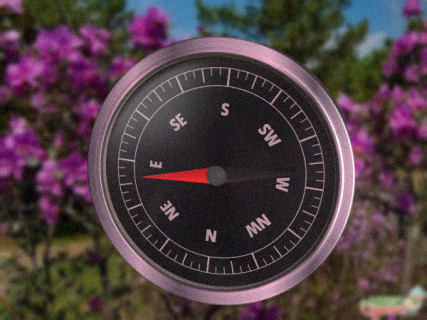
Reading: 80 °
